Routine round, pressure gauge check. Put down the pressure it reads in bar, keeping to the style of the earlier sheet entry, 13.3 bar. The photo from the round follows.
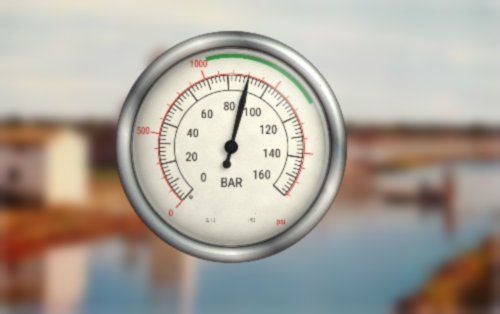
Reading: 90 bar
